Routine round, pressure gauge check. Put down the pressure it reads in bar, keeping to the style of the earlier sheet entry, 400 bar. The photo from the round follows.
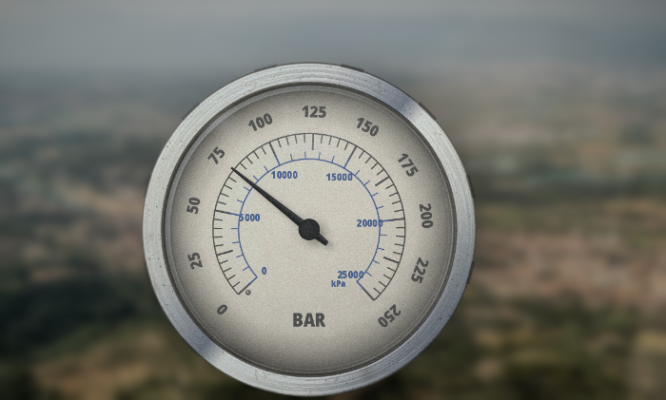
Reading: 75 bar
